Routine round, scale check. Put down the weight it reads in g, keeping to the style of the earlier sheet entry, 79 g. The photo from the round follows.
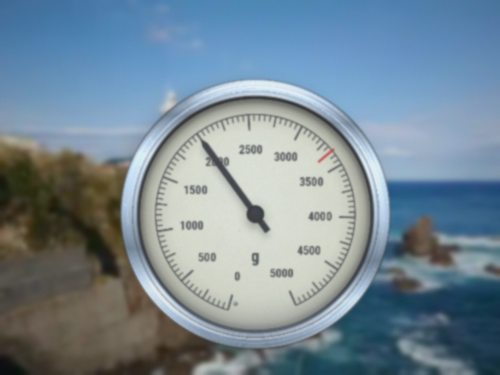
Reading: 2000 g
